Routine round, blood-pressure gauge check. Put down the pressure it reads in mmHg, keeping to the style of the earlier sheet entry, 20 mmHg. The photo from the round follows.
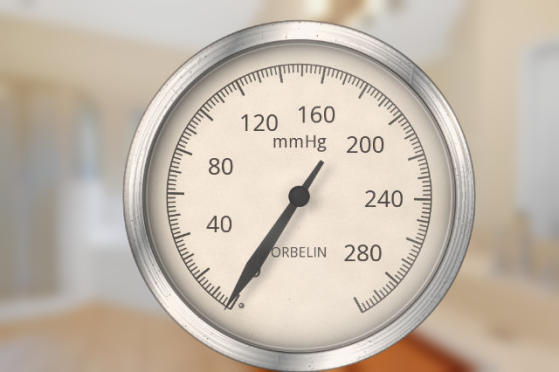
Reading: 2 mmHg
